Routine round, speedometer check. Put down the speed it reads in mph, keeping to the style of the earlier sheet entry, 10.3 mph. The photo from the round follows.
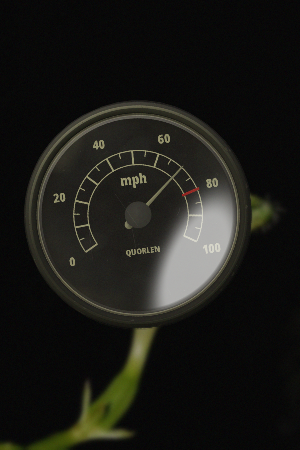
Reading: 70 mph
